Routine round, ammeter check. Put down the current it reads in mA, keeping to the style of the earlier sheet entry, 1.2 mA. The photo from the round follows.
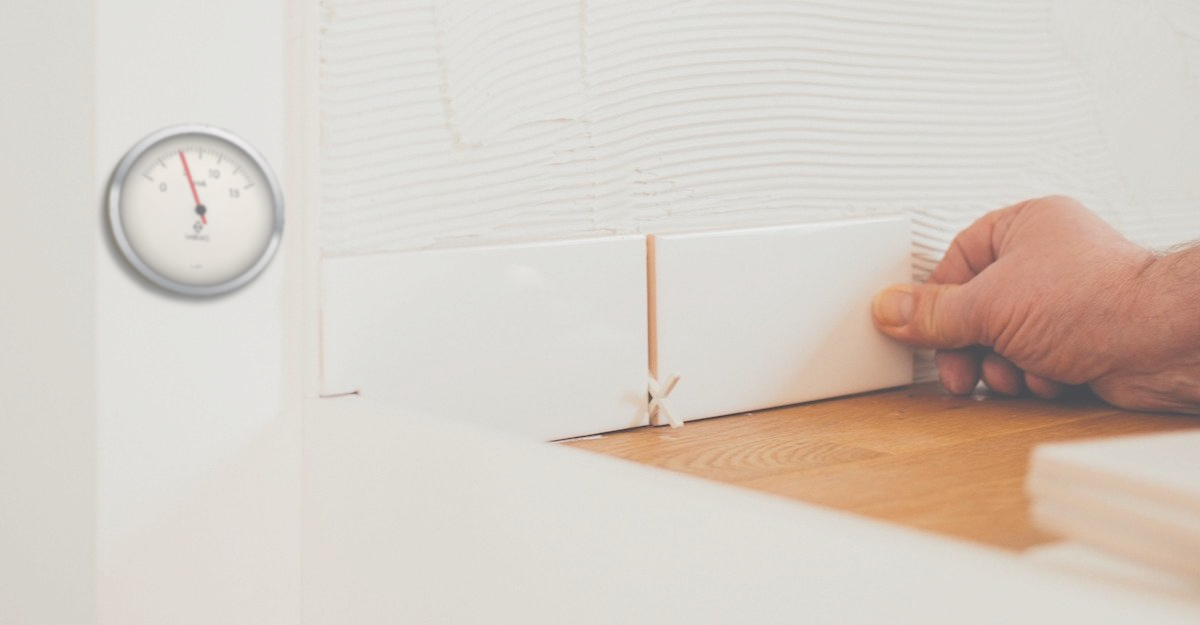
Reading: 5 mA
